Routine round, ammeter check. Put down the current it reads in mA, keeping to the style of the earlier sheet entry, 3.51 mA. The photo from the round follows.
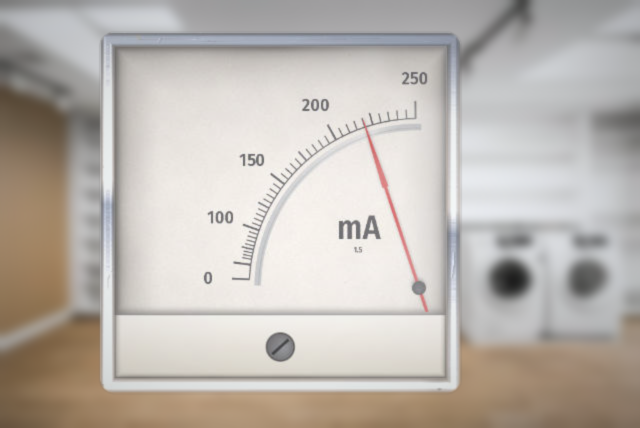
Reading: 220 mA
